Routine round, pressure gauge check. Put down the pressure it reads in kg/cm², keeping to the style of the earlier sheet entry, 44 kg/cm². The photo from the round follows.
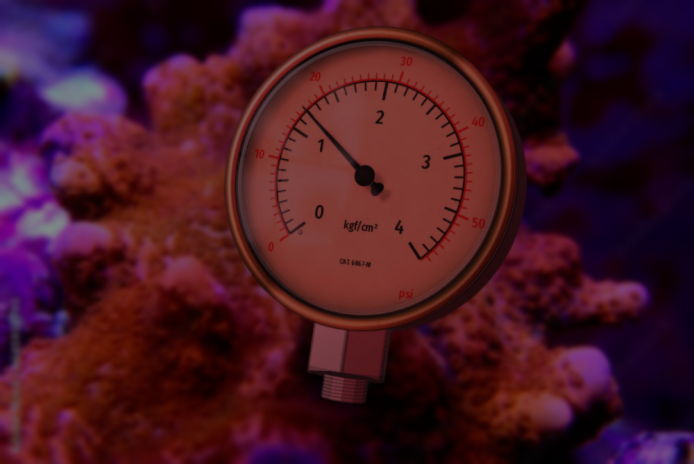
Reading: 1.2 kg/cm²
